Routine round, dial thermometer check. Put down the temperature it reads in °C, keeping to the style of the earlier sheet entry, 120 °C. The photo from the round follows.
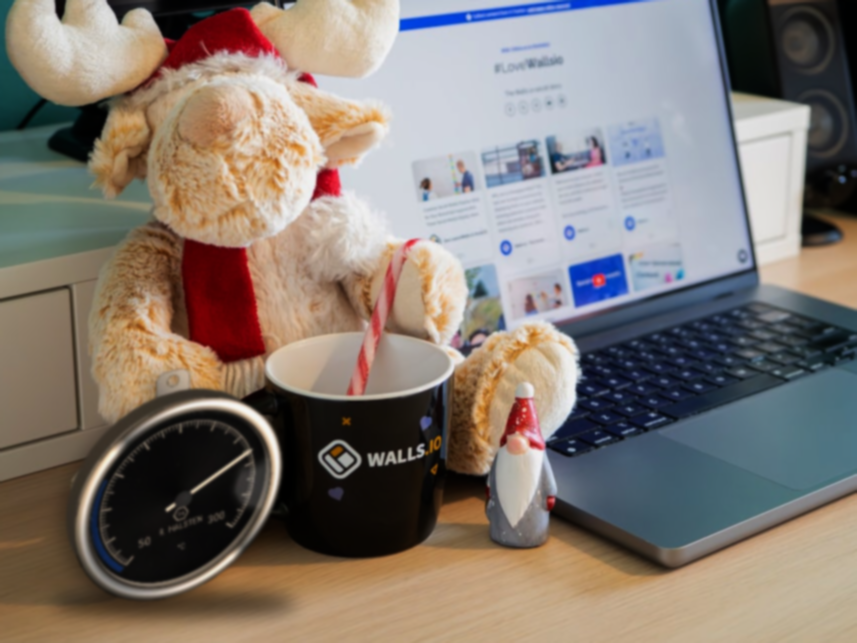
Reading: 237.5 °C
